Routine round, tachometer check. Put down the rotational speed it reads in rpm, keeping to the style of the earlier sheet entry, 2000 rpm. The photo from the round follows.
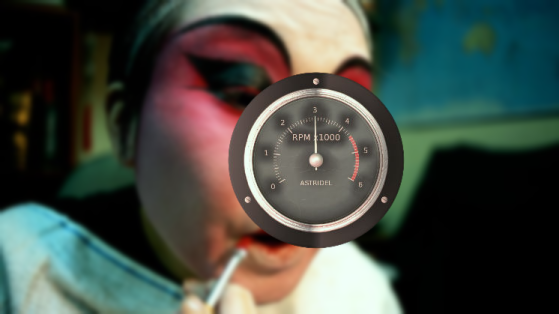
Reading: 3000 rpm
